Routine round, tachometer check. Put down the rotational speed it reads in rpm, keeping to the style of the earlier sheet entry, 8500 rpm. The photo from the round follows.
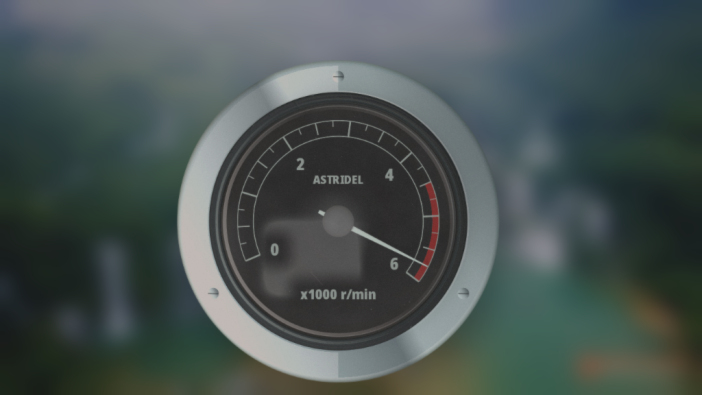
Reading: 5750 rpm
